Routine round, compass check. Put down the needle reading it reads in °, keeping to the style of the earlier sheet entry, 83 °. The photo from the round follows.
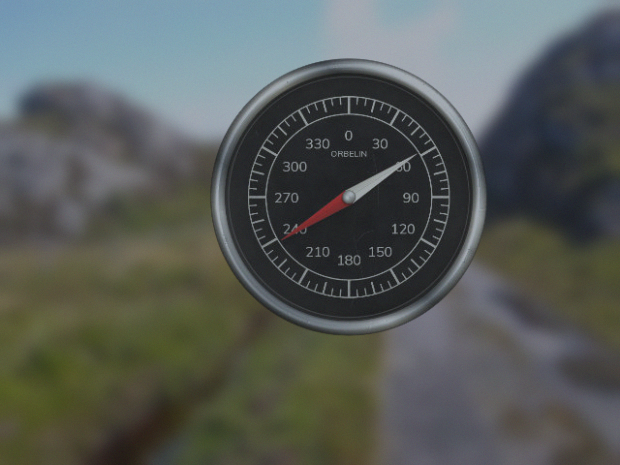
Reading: 237.5 °
